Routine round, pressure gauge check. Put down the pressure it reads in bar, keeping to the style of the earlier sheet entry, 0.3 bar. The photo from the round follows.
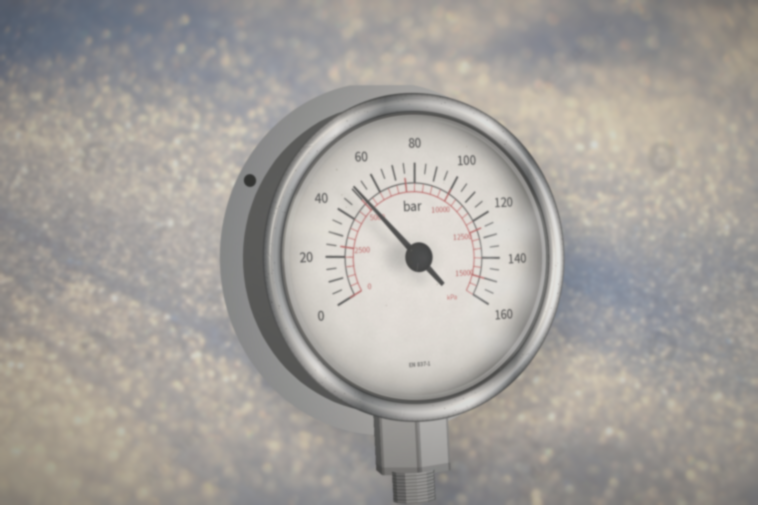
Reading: 50 bar
